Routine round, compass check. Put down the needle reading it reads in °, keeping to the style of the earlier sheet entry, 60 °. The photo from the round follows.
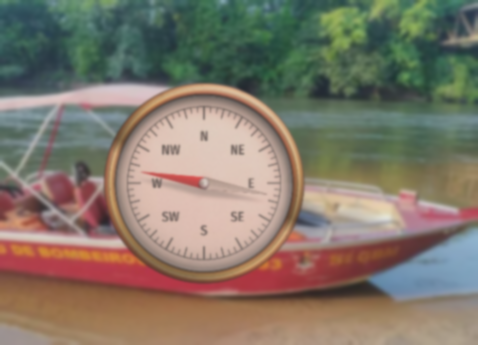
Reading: 280 °
